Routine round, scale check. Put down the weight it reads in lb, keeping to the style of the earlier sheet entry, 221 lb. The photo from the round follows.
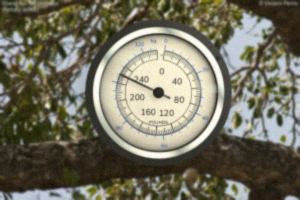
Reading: 230 lb
